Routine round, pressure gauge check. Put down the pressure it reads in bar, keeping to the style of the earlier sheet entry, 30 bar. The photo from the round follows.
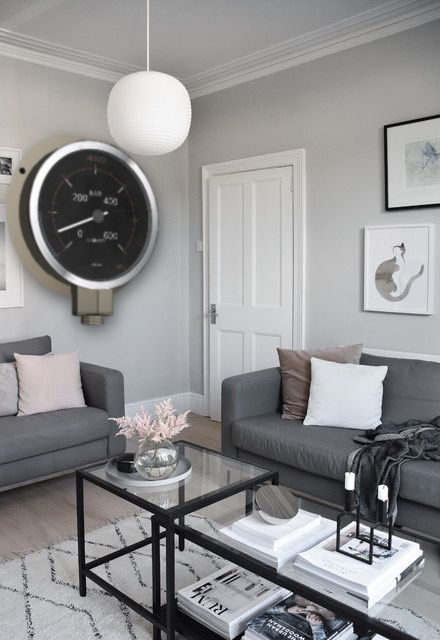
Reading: 50 bar
